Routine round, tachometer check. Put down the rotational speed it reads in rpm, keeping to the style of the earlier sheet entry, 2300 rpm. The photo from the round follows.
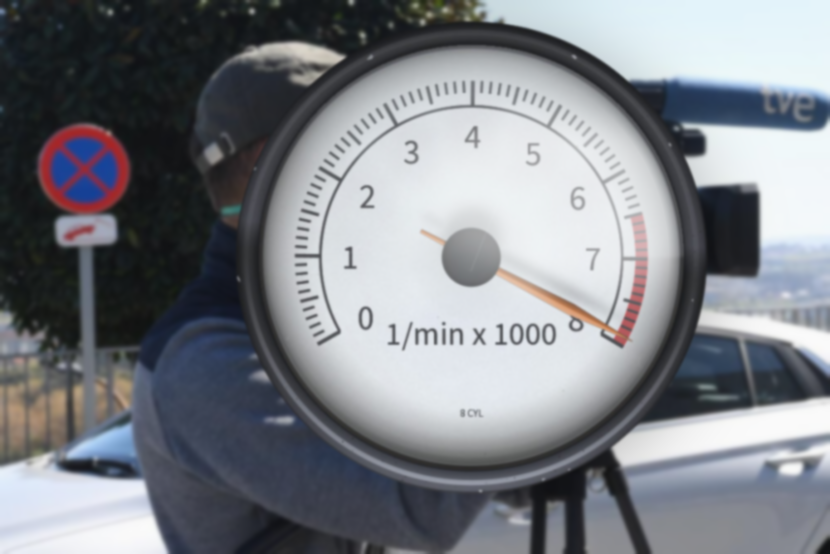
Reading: 7900 rpm
